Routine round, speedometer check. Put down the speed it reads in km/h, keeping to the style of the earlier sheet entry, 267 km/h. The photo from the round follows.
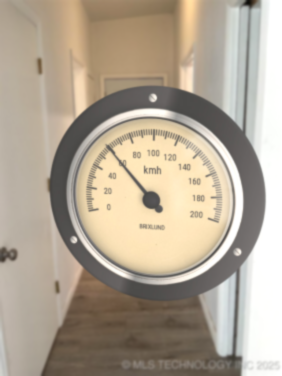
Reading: 60 km/h
